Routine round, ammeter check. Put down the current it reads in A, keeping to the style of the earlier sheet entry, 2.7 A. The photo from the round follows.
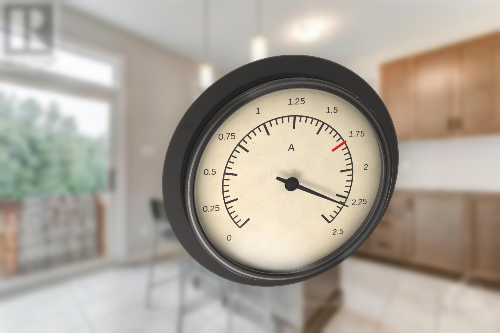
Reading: 2.3 A
